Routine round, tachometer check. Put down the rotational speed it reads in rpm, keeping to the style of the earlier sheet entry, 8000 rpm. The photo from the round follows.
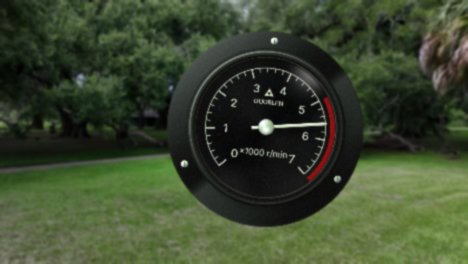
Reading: 5600 rpm
